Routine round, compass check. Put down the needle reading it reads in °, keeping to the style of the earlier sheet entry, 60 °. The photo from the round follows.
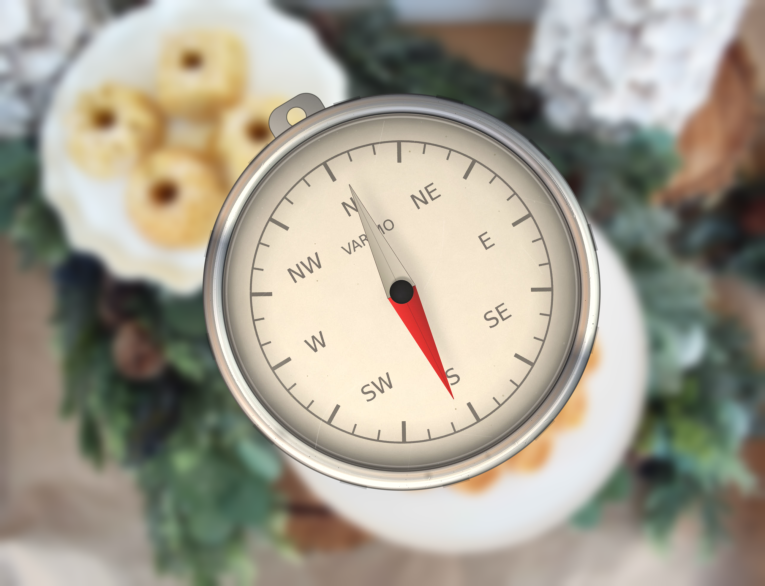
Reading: 185 °
